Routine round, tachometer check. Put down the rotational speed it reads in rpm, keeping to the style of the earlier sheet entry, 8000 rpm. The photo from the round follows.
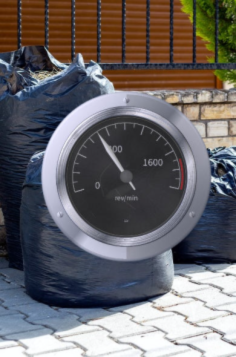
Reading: 700 rpm
